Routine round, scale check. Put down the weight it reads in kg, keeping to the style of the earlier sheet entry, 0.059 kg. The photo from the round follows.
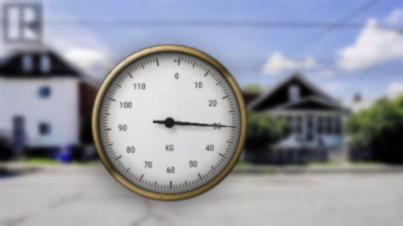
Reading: 30 kg
